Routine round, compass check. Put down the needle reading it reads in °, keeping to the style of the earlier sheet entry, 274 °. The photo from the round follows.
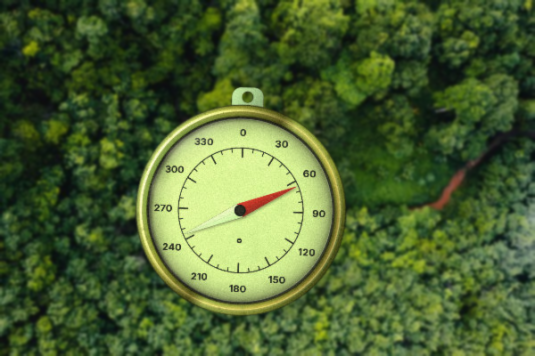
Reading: 65 °
